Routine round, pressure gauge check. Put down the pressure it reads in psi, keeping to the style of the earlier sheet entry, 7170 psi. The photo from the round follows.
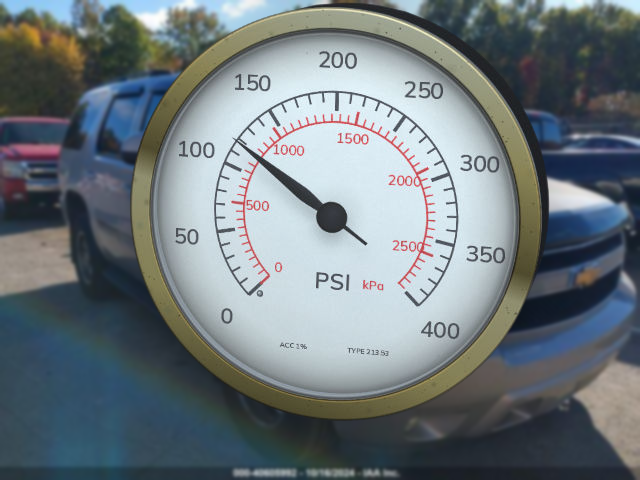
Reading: 120 psi
